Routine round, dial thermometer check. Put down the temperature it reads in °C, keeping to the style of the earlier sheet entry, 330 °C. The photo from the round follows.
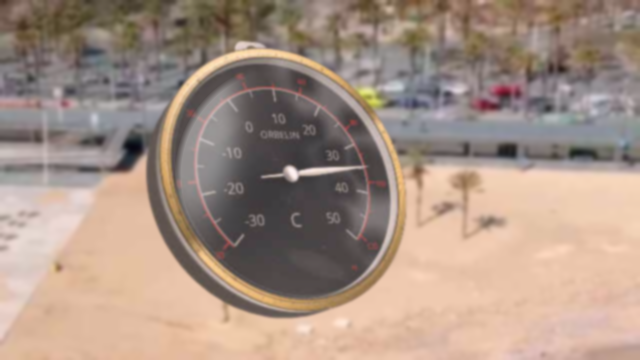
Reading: 35 °C
